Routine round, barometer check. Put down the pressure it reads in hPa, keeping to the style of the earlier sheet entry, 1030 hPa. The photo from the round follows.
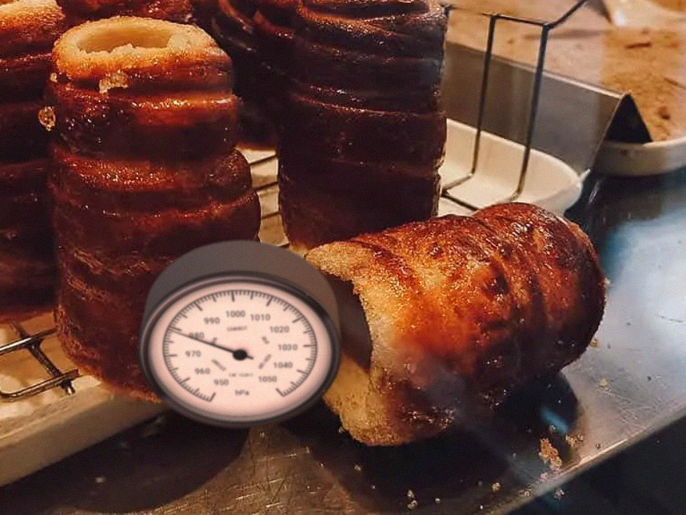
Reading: 980 hPa
